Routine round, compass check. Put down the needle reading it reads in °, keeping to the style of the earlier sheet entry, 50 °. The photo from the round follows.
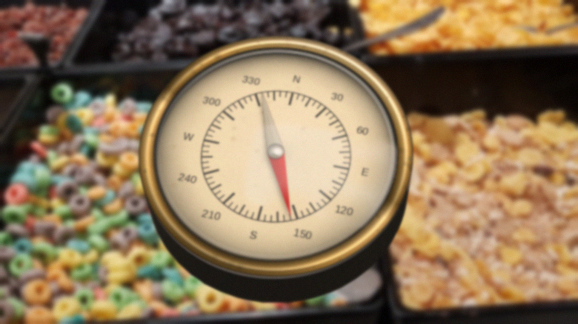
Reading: 155 °
